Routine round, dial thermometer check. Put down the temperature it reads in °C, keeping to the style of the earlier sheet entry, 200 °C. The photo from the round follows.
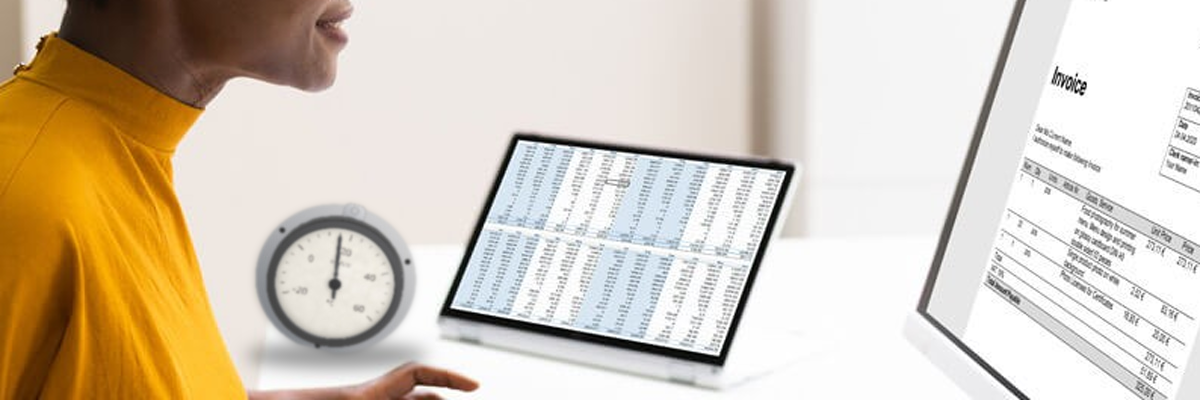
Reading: 16 °C
